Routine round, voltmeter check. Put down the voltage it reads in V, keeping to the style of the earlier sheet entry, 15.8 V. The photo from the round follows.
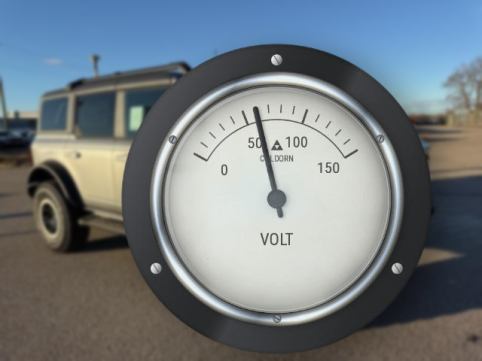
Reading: 60 V
